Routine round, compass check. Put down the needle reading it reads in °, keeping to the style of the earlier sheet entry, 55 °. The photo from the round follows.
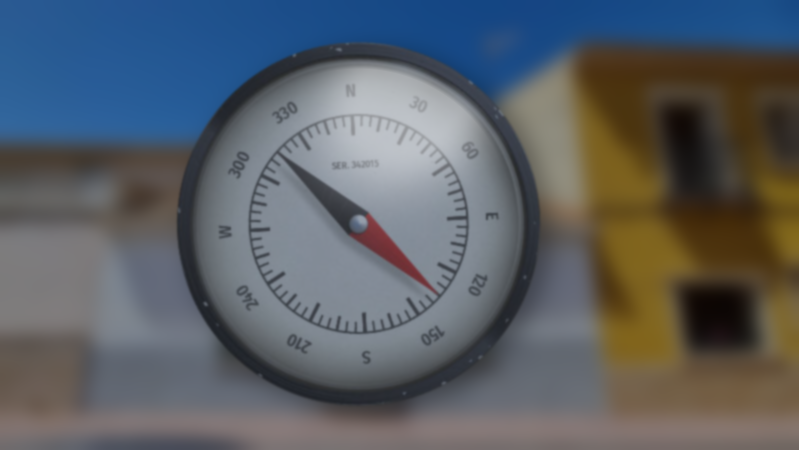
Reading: 135 °
